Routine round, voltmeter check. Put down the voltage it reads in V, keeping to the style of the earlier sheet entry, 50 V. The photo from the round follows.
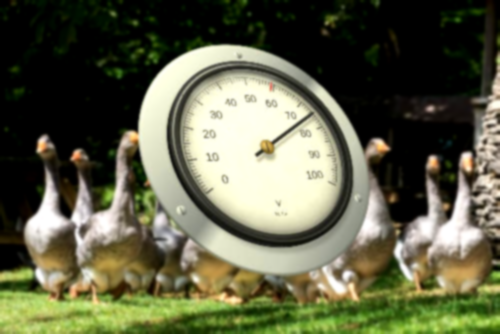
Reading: 75 V
